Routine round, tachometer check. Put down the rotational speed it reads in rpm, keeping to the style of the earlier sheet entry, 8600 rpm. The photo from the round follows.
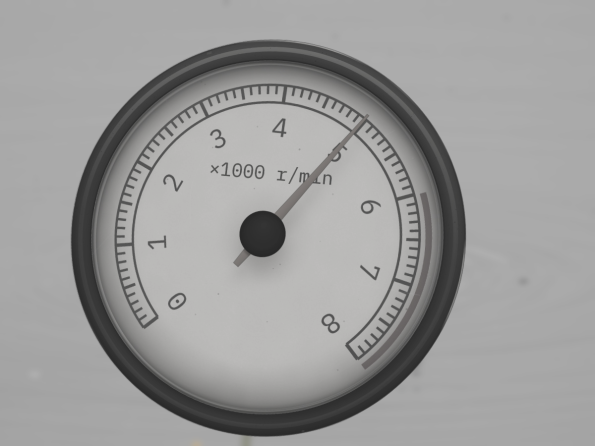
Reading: 5000 rpm
